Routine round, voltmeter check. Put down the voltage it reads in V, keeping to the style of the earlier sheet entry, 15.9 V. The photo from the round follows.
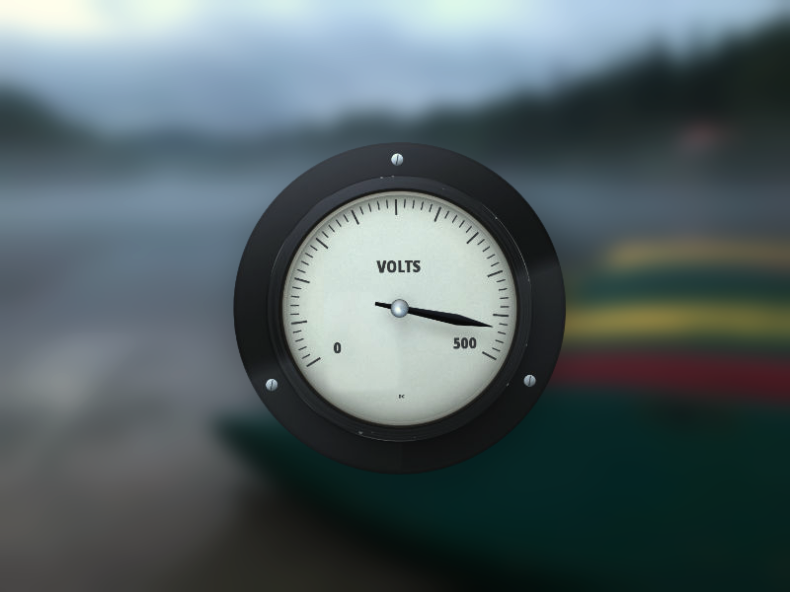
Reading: 465 V
